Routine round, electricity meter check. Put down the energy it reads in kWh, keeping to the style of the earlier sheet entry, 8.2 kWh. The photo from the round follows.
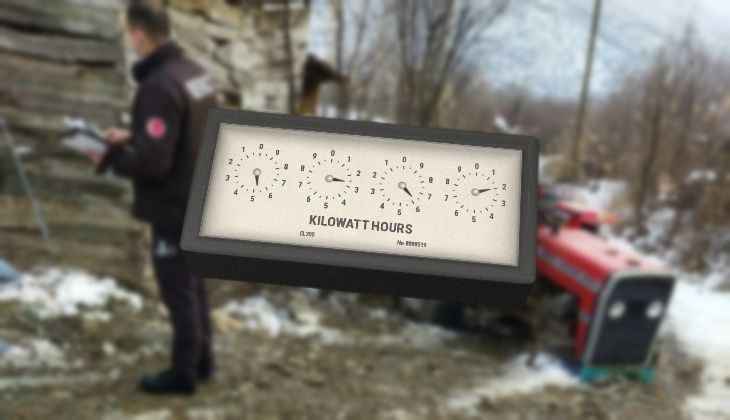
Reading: 5262 kWh
